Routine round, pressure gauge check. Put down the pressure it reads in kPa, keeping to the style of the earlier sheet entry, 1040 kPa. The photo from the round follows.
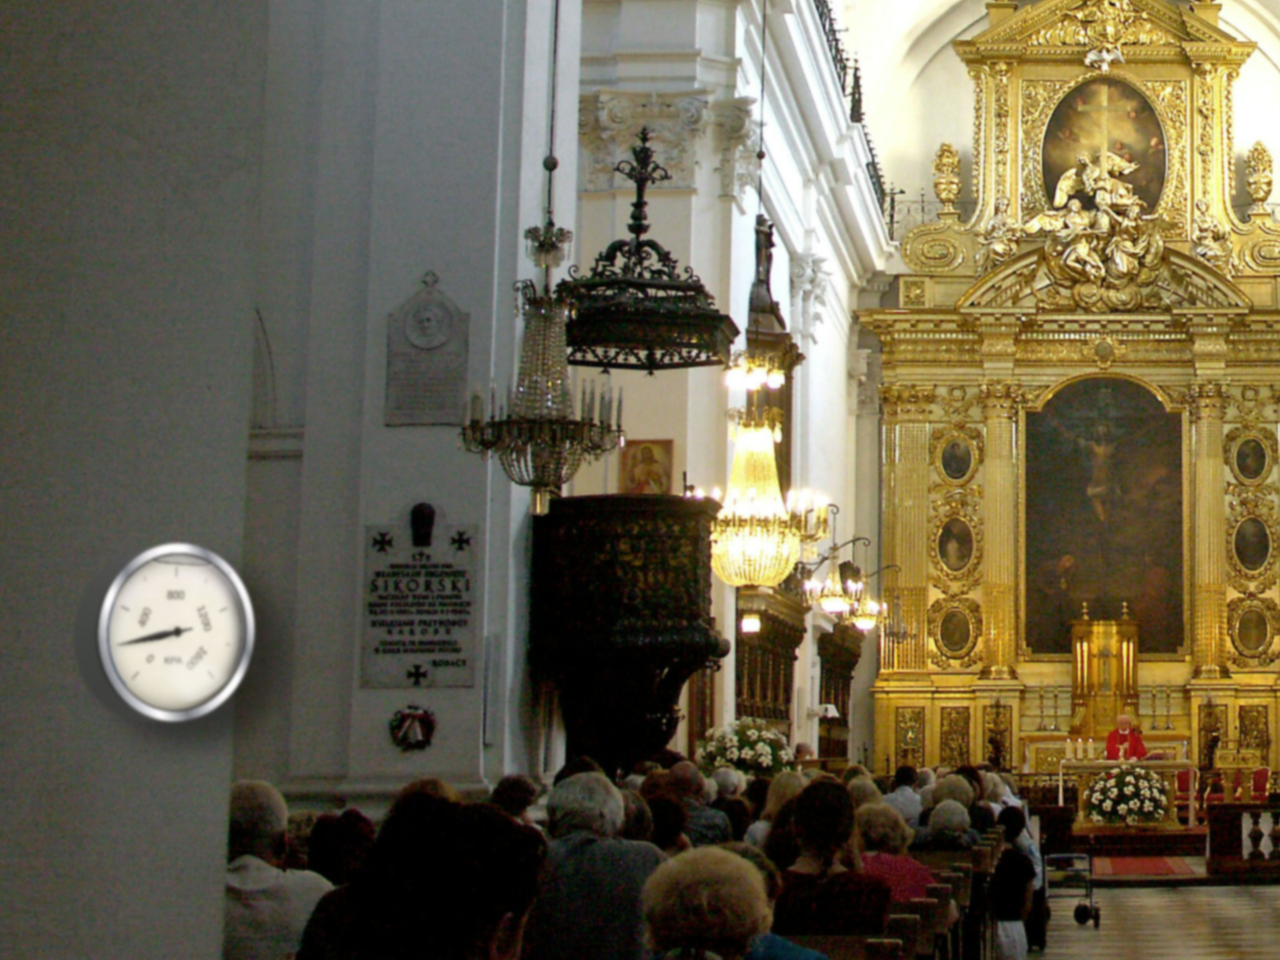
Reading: 200 kPa
